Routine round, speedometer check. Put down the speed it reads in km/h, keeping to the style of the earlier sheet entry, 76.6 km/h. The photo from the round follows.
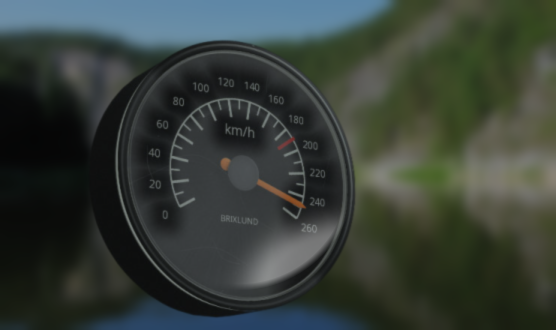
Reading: 250 km/h
